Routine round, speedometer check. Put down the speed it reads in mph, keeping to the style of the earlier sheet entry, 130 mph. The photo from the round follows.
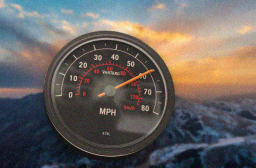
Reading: 60 mph
